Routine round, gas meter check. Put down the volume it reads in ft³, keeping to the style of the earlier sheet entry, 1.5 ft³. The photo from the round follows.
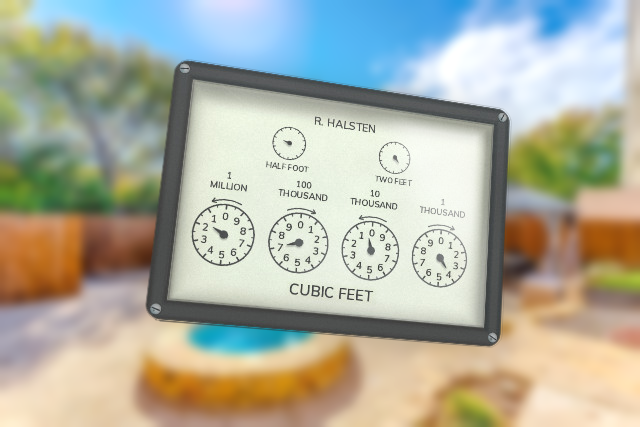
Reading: 170400 ft³
